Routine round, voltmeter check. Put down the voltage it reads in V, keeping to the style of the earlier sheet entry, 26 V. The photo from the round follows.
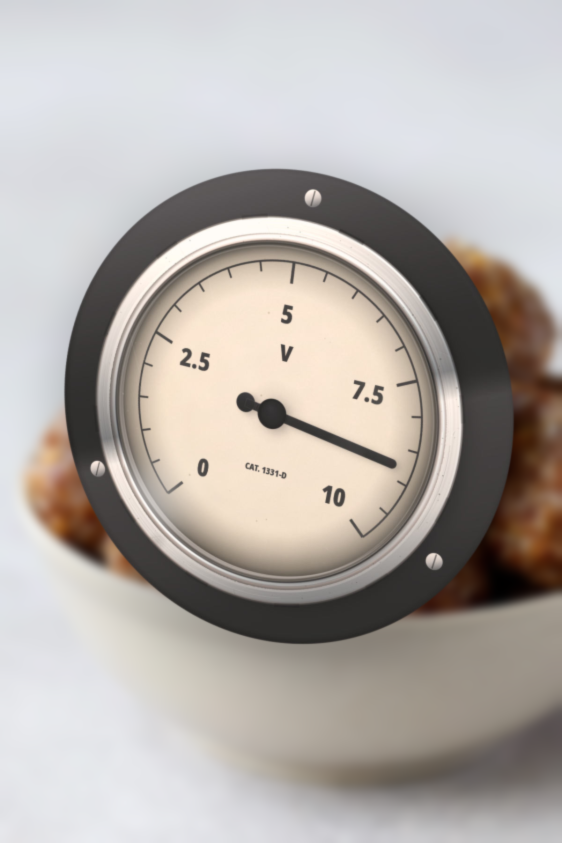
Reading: 8.75 V
